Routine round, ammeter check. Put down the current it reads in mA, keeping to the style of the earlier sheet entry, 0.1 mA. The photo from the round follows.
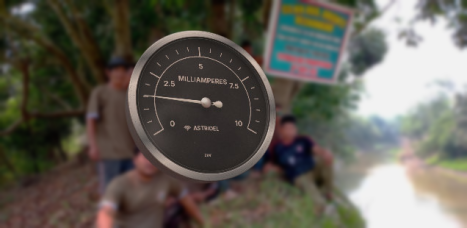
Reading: 1.5 mA
